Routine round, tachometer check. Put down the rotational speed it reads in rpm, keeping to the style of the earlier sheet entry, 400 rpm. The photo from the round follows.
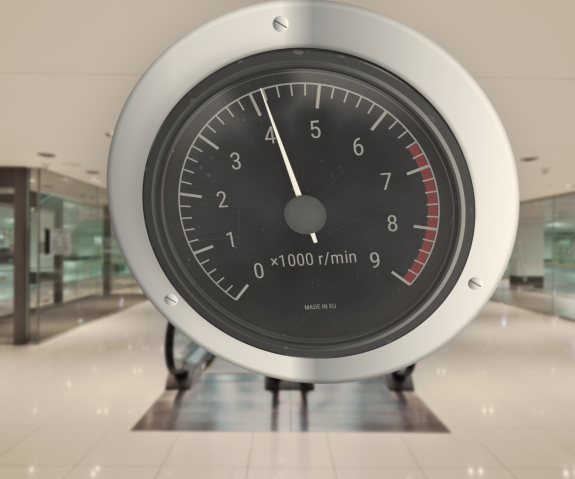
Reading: 4200 rpm
